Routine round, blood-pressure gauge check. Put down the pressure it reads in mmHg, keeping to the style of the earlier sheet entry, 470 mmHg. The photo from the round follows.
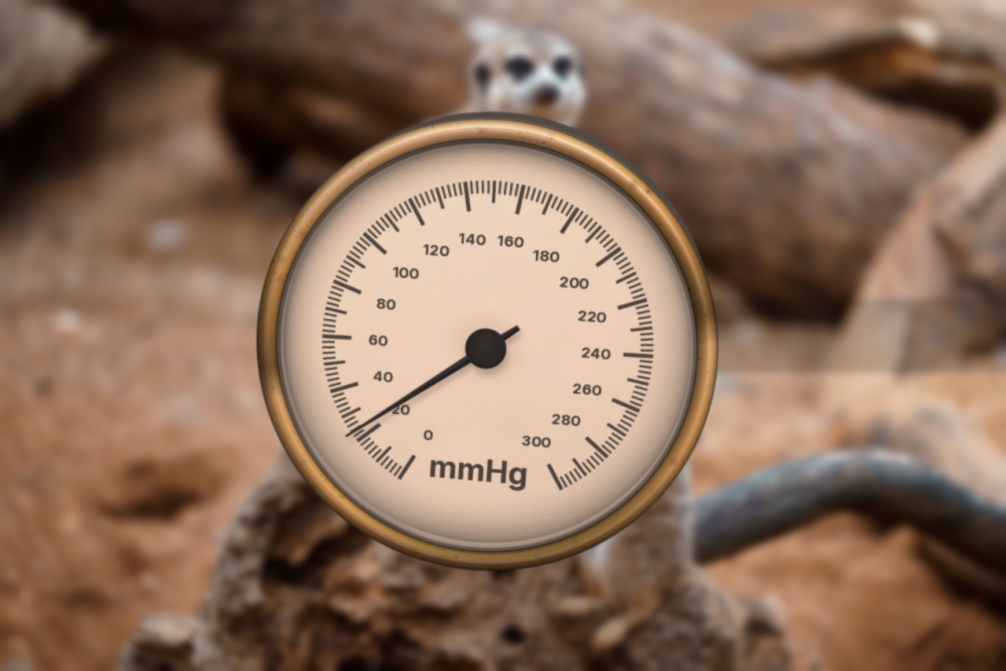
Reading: 24 mmHg
